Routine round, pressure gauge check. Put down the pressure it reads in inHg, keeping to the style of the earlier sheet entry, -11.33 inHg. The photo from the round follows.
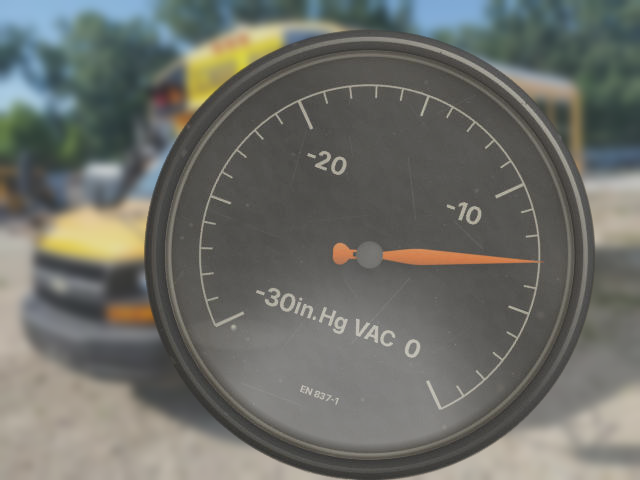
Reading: -7 inHg
